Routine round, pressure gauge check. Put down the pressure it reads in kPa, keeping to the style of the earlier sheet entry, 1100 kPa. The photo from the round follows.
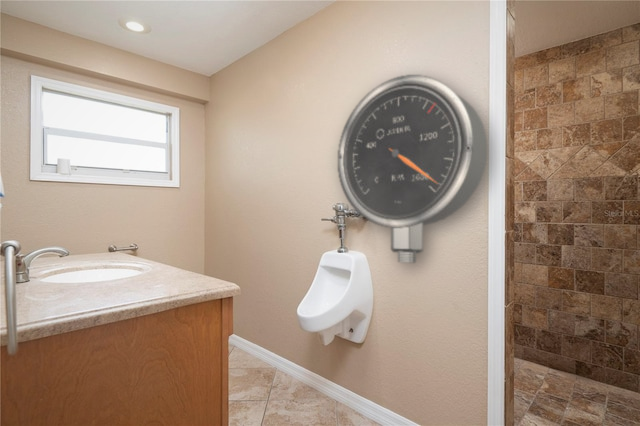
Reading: 1550 kPa
